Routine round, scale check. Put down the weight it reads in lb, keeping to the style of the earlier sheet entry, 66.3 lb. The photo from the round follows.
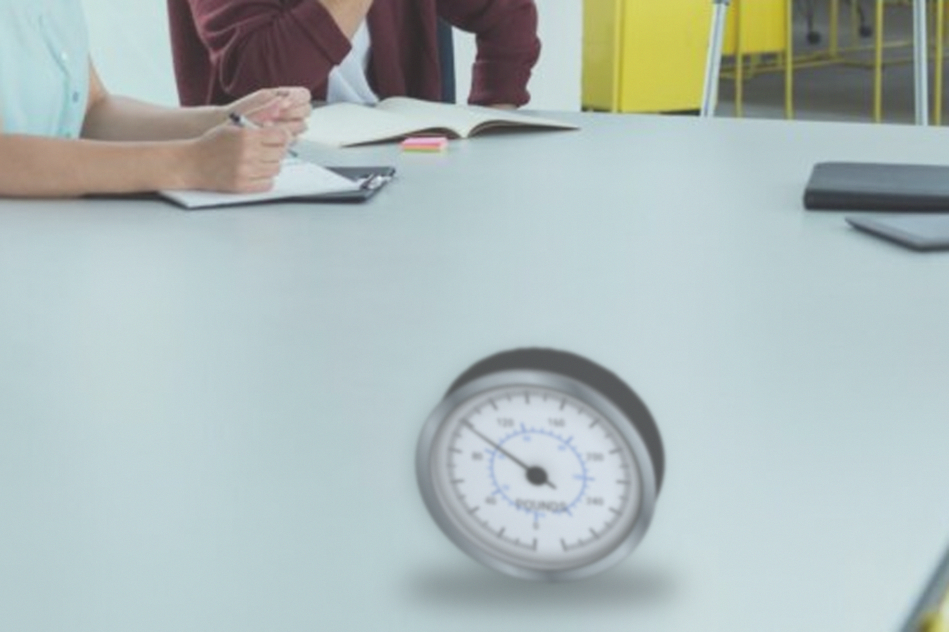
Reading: 100 lb
